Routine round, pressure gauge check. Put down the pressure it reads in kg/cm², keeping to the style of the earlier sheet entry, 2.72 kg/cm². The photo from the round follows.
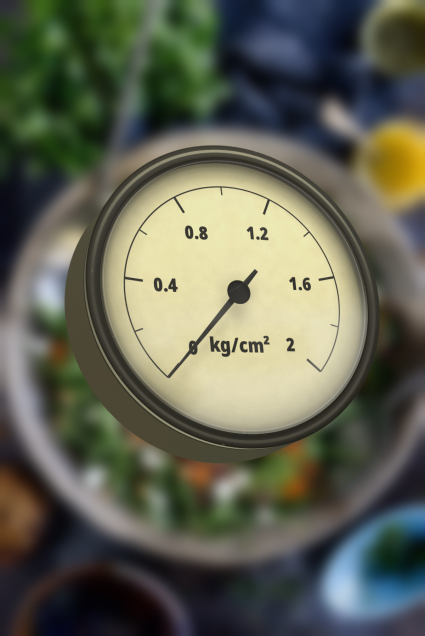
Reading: 0 kg/cm²
